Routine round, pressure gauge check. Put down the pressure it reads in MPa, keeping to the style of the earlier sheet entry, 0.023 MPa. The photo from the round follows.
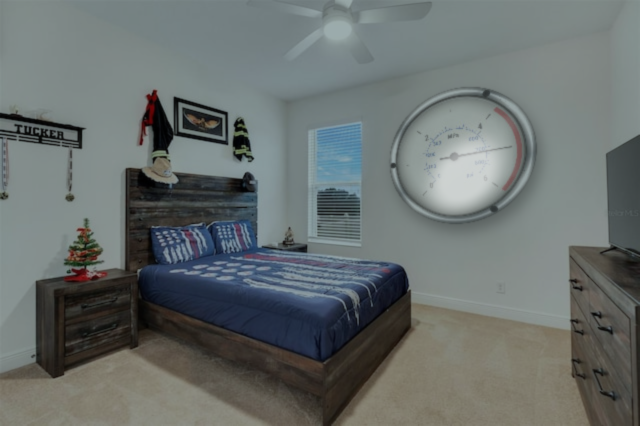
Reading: 5 MPa
